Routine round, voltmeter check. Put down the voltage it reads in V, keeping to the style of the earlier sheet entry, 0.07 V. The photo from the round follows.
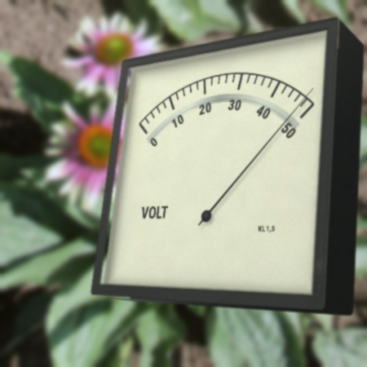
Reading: 48 V
